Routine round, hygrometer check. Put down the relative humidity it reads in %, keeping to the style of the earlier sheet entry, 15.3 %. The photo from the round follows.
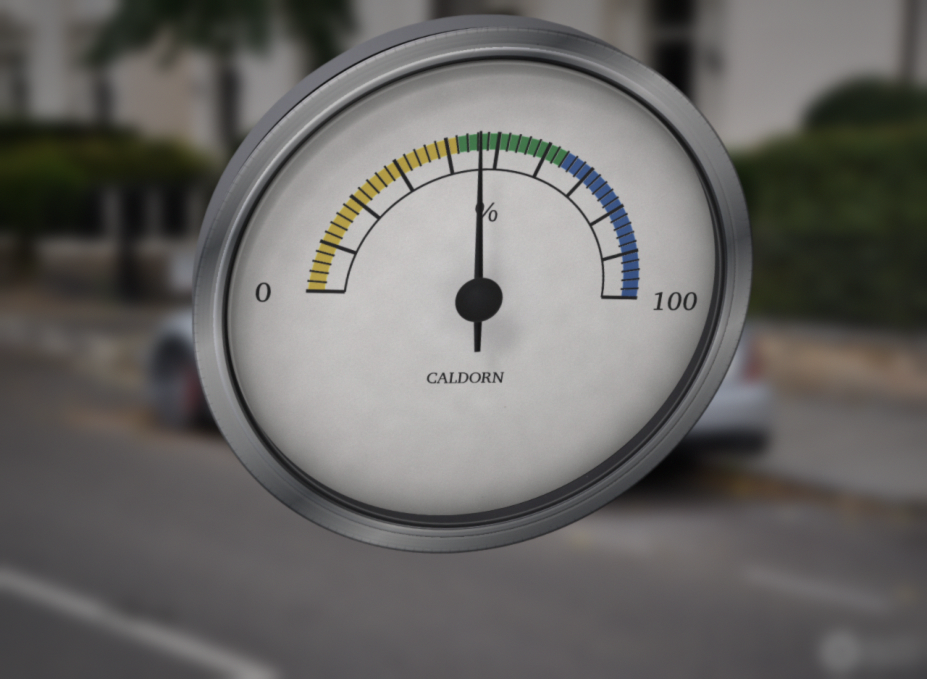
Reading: 46 %
